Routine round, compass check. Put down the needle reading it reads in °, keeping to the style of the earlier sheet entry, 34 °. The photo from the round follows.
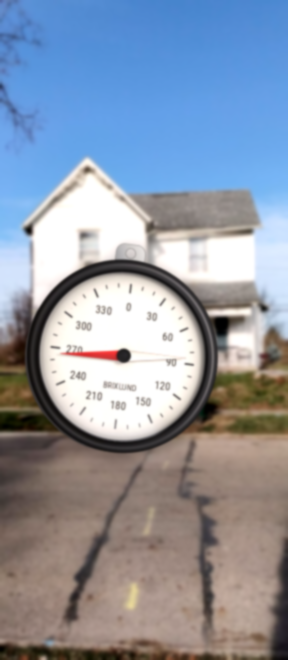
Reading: 265 °
